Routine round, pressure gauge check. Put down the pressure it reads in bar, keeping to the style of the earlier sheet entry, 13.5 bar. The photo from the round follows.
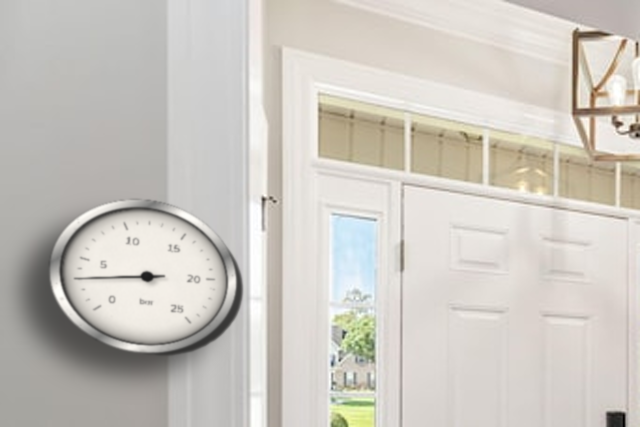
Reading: 3 bar
